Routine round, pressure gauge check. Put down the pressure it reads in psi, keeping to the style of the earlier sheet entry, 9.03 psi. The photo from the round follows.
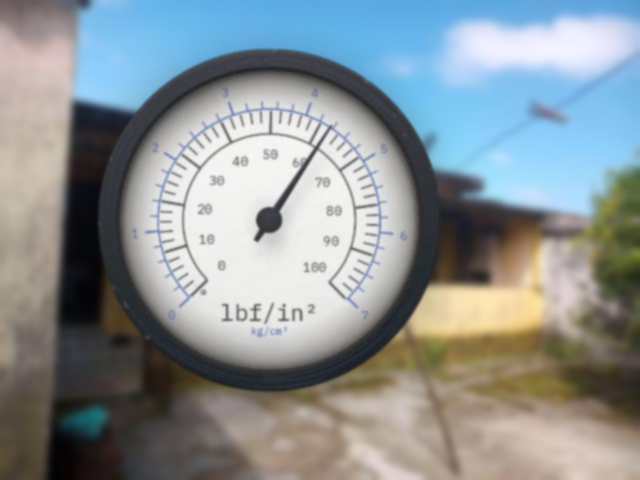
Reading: 62 psi
